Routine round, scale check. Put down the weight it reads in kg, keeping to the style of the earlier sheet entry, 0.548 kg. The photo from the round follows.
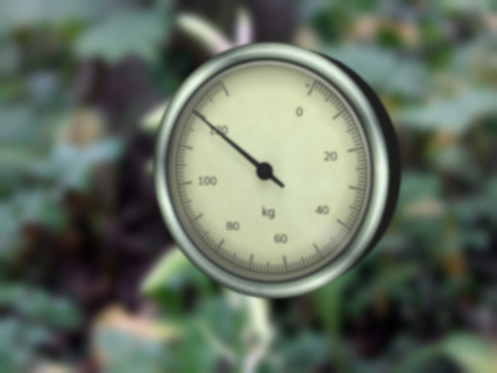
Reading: 120 kg
